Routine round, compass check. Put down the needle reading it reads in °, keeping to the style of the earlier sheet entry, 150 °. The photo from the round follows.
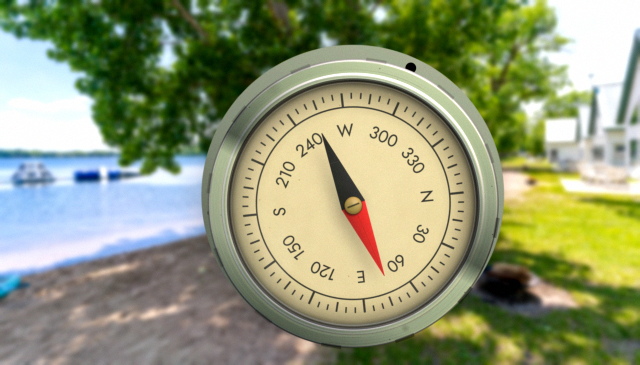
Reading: 72.5 °
